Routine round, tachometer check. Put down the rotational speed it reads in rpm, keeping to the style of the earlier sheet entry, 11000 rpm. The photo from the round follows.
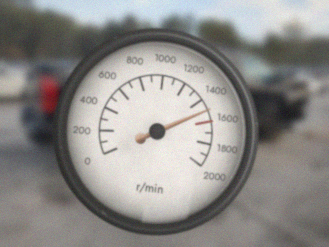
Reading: 1500 rpm
